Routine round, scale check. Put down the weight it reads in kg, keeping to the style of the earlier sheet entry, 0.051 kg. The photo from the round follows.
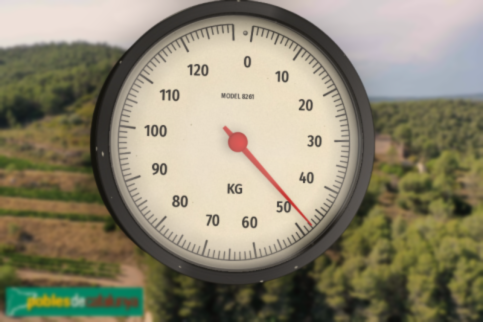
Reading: 48 kg
